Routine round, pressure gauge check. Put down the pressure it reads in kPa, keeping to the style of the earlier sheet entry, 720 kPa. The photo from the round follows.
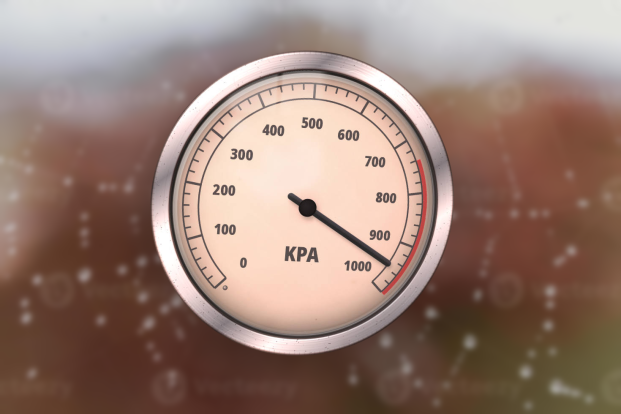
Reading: 950 kPa
